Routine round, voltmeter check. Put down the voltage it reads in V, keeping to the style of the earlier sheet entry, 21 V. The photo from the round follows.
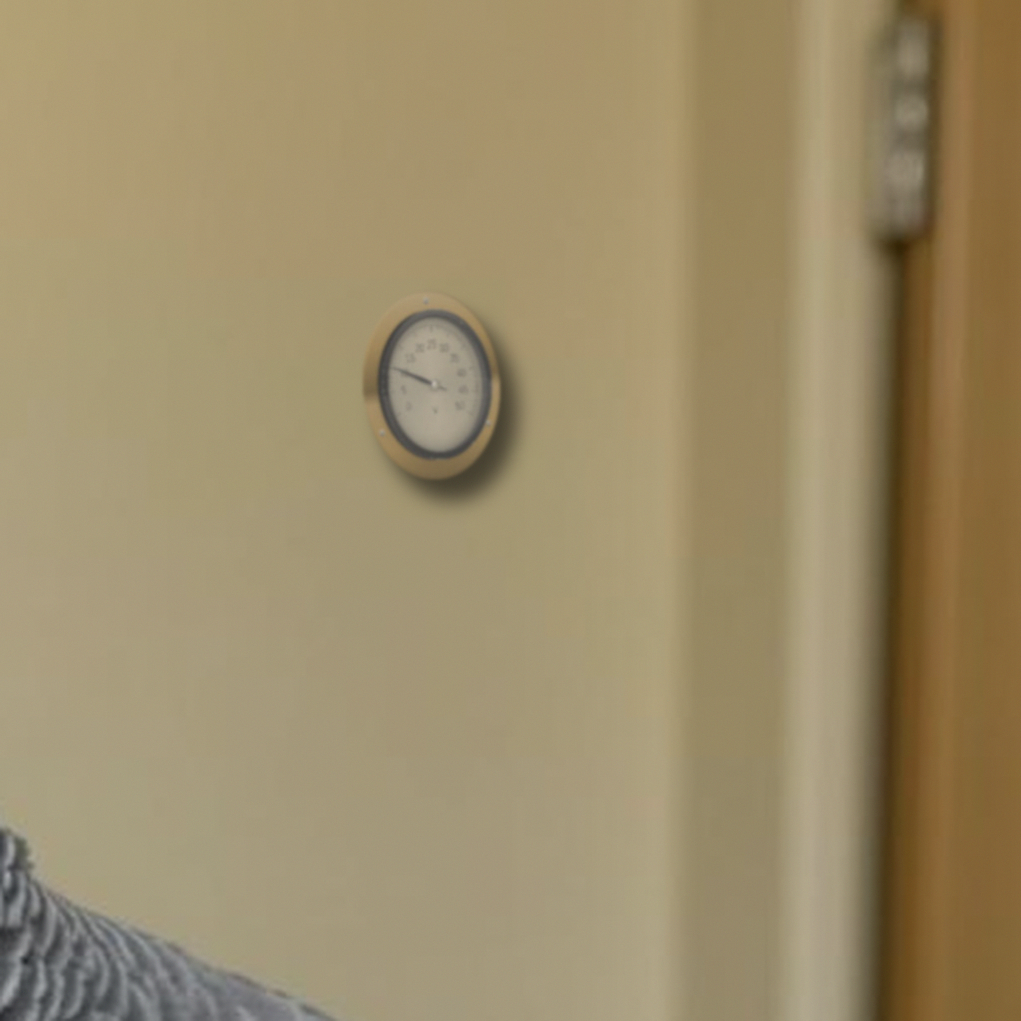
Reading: 10 V
